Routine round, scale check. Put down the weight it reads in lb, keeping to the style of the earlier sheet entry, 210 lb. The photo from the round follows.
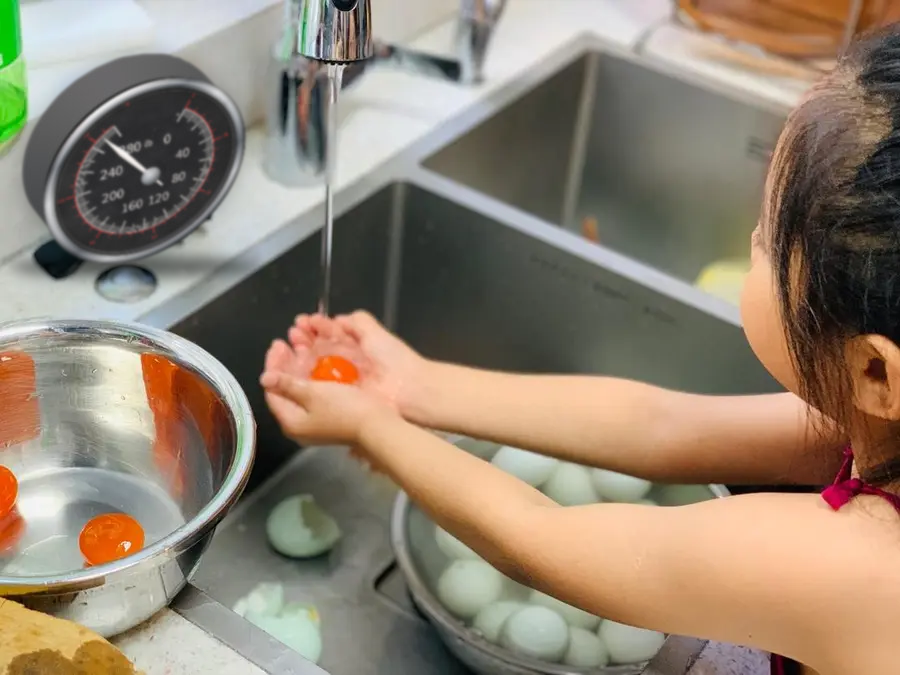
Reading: 270 lb
